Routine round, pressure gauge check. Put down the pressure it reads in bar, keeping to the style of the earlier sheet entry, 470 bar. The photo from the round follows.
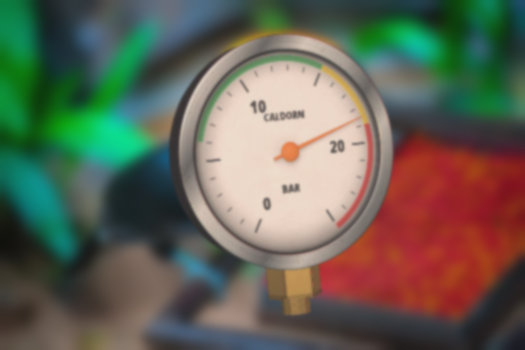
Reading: 18.5 bar
